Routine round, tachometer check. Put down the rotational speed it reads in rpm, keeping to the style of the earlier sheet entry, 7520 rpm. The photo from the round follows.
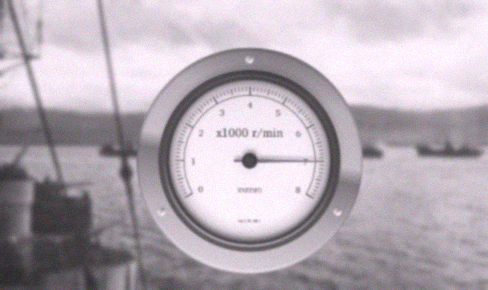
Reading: 7000 rpm
